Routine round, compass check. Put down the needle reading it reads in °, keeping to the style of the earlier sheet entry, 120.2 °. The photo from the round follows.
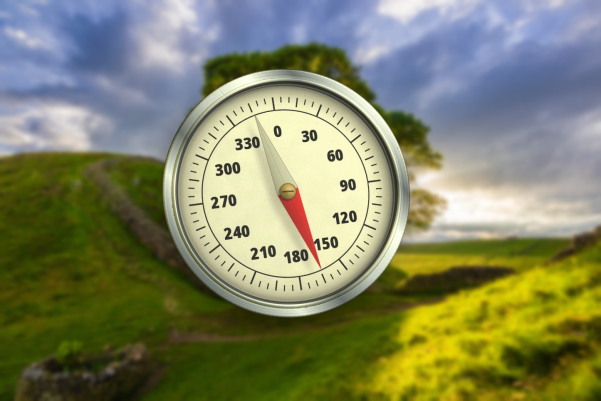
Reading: 165 °
